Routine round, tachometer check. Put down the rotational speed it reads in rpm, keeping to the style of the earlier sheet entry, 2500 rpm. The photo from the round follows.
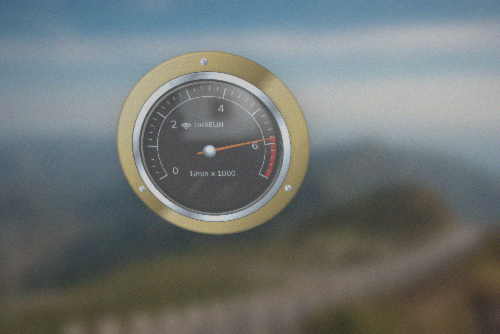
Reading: 5800 rpm
